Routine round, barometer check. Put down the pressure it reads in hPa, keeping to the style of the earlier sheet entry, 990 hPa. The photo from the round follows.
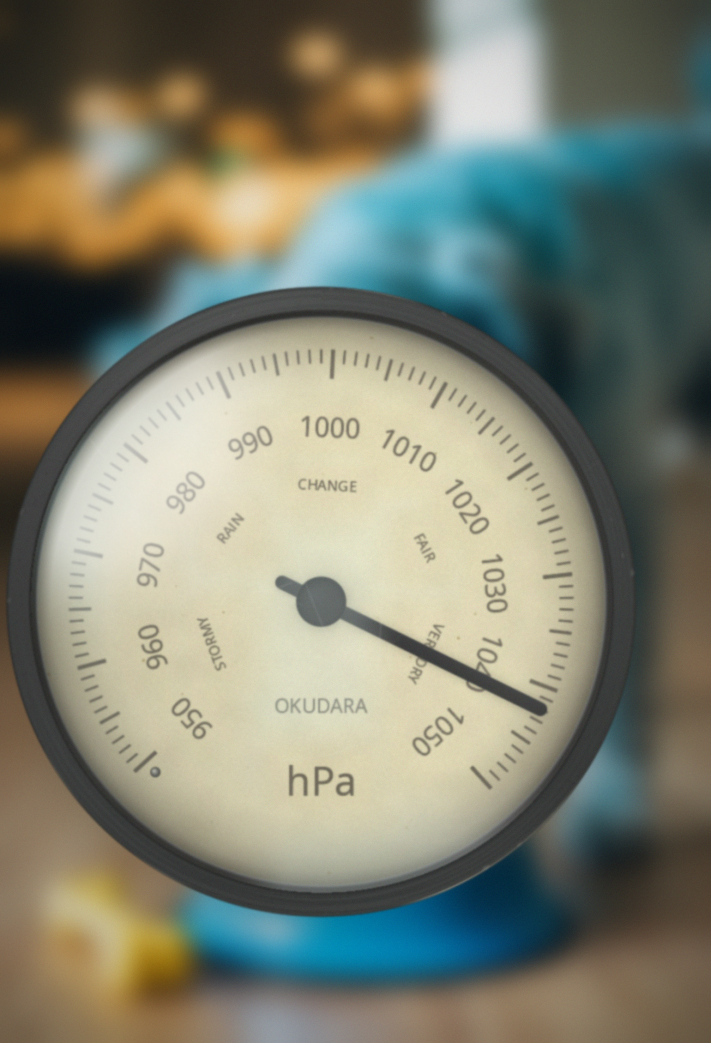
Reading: 1042 hPa
